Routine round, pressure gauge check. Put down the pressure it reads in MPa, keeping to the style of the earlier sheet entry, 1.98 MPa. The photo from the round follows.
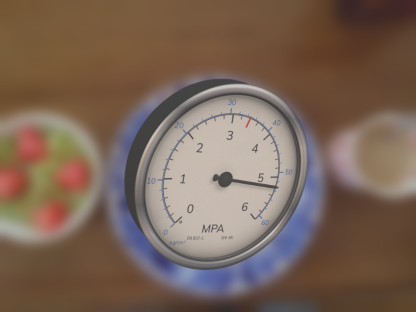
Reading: 5.2 MPa
